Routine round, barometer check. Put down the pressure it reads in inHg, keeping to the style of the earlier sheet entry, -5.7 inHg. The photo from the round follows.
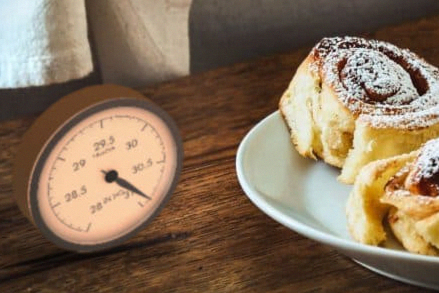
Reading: 30.9 inHg
